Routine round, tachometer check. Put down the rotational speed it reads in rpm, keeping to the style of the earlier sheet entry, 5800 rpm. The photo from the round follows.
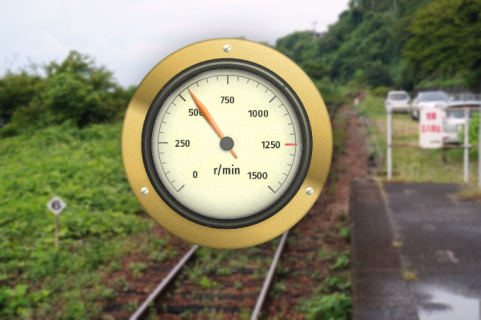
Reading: 550 rpm
